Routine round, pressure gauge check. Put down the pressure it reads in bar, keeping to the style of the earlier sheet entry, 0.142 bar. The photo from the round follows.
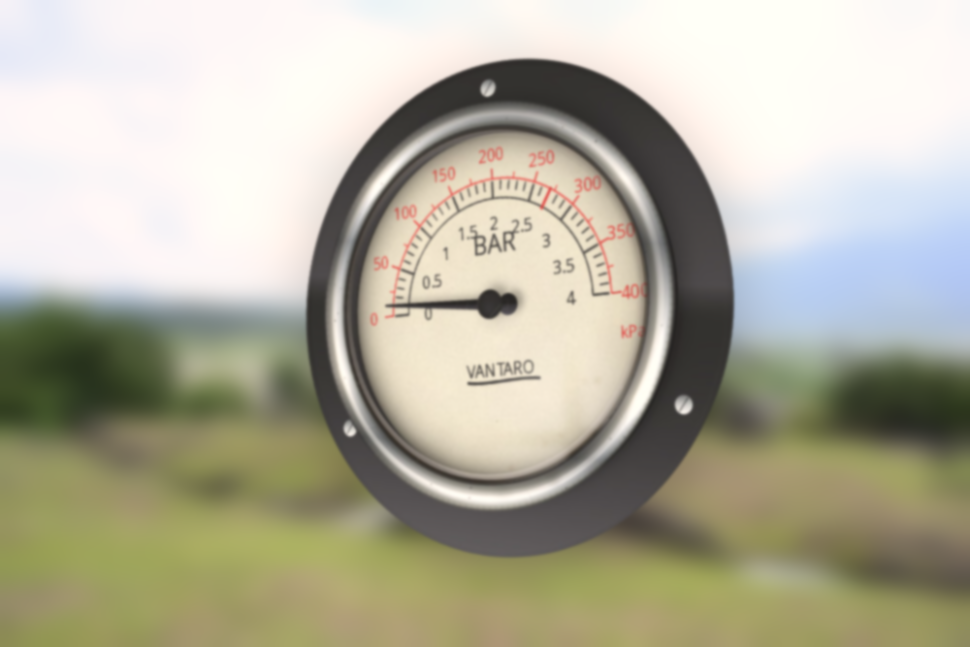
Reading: 0.1 bar
